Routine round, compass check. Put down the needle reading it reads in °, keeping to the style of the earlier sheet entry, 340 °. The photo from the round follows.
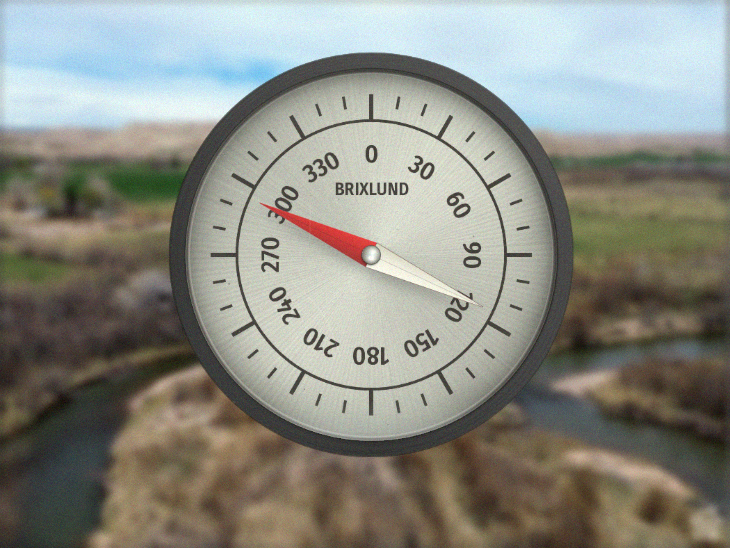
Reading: 295 °
